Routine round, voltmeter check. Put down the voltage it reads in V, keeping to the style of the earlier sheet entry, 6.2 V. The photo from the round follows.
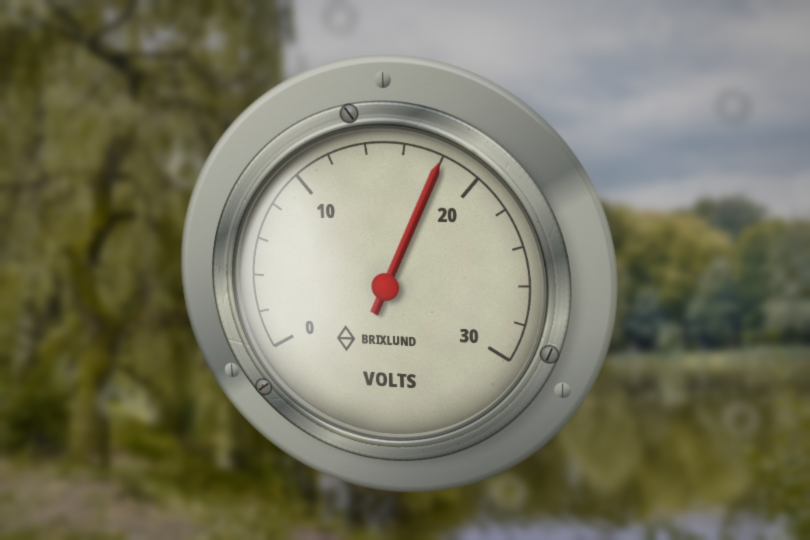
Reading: 18 V
